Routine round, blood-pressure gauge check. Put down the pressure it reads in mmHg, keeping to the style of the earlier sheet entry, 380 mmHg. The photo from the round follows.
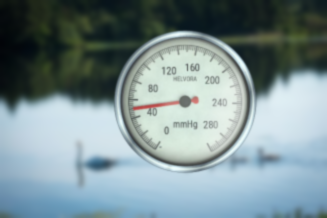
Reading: 50 mmHg
